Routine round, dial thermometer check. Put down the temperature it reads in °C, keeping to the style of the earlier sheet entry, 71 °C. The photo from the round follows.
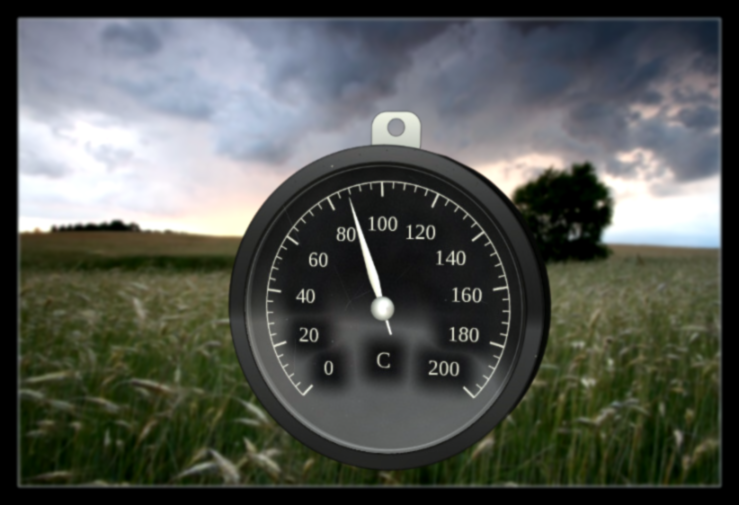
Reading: 88 °C
